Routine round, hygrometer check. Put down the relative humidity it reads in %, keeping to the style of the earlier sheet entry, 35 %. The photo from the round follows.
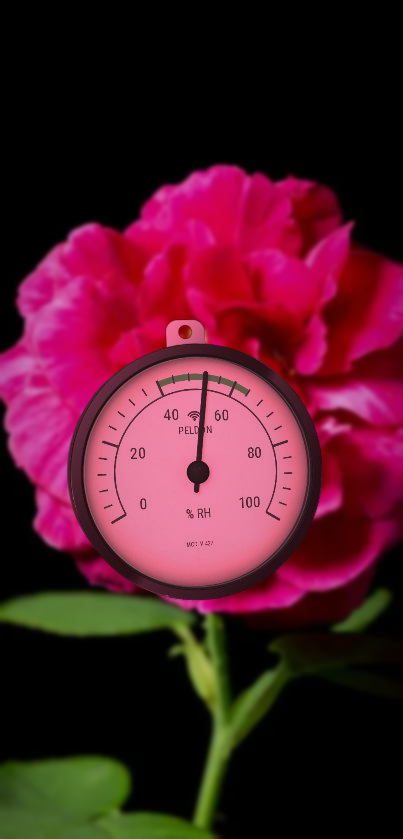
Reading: 52 %
